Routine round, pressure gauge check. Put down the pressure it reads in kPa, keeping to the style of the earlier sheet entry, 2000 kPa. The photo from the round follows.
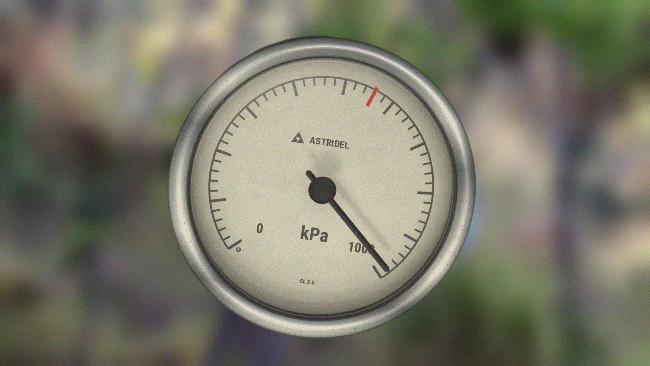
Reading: 980 kPa
